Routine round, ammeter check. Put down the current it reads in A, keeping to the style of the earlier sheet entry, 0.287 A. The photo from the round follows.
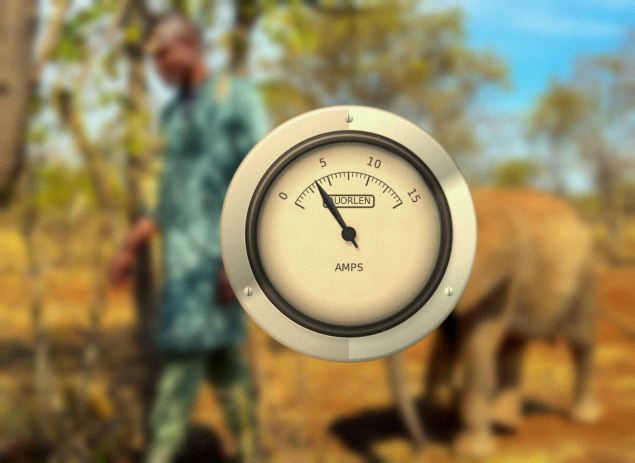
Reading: 3.5 A
